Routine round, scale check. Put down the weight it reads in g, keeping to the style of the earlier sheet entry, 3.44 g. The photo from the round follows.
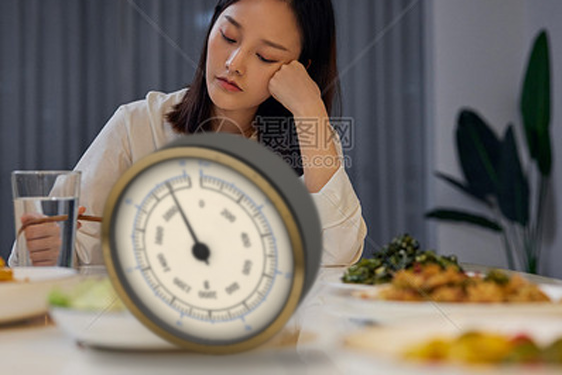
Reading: 1900 g
